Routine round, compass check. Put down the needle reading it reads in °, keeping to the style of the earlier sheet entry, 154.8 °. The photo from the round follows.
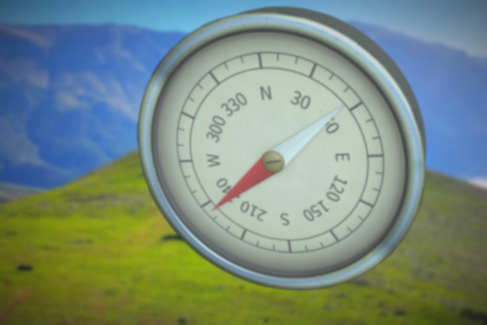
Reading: 235 °
